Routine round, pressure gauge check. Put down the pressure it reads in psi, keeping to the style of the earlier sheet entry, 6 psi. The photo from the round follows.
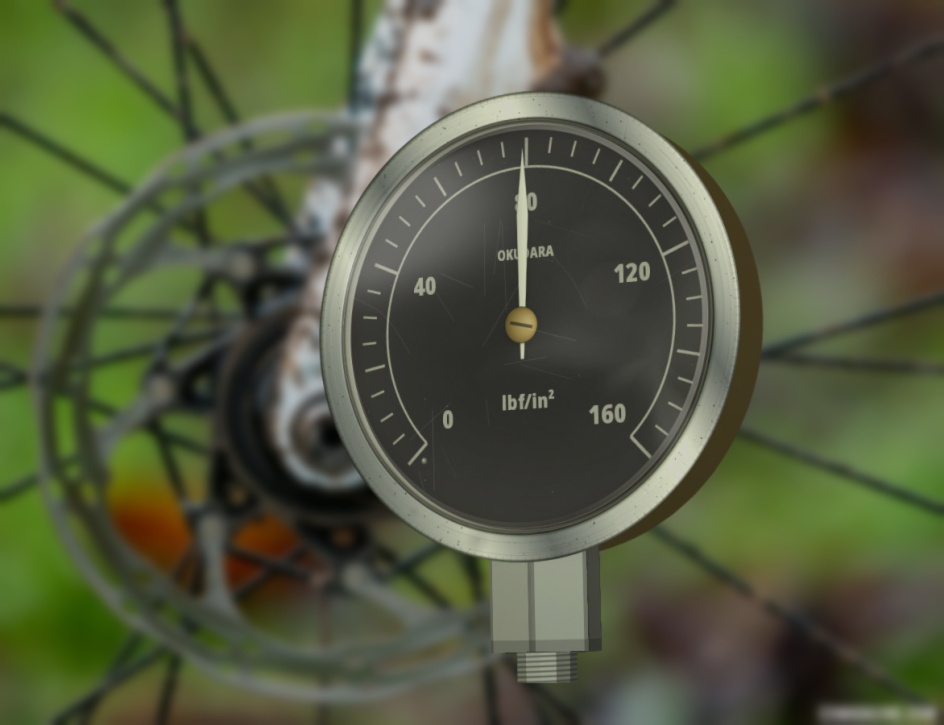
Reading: 80 psi
